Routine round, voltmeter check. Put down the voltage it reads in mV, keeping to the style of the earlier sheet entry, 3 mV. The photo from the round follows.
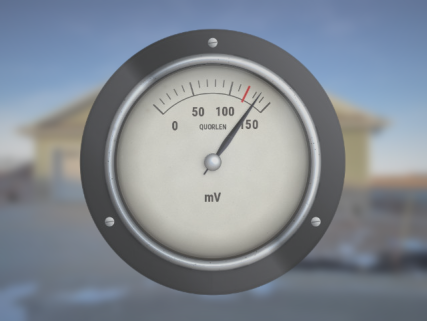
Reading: 135 mV
